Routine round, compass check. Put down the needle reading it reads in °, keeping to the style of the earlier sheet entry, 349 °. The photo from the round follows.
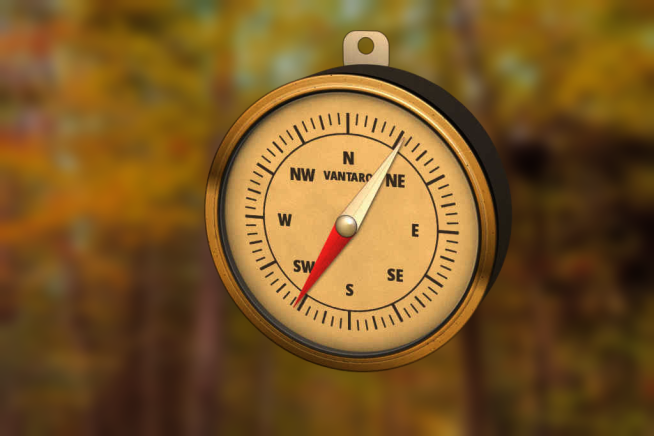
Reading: 212.5 °
